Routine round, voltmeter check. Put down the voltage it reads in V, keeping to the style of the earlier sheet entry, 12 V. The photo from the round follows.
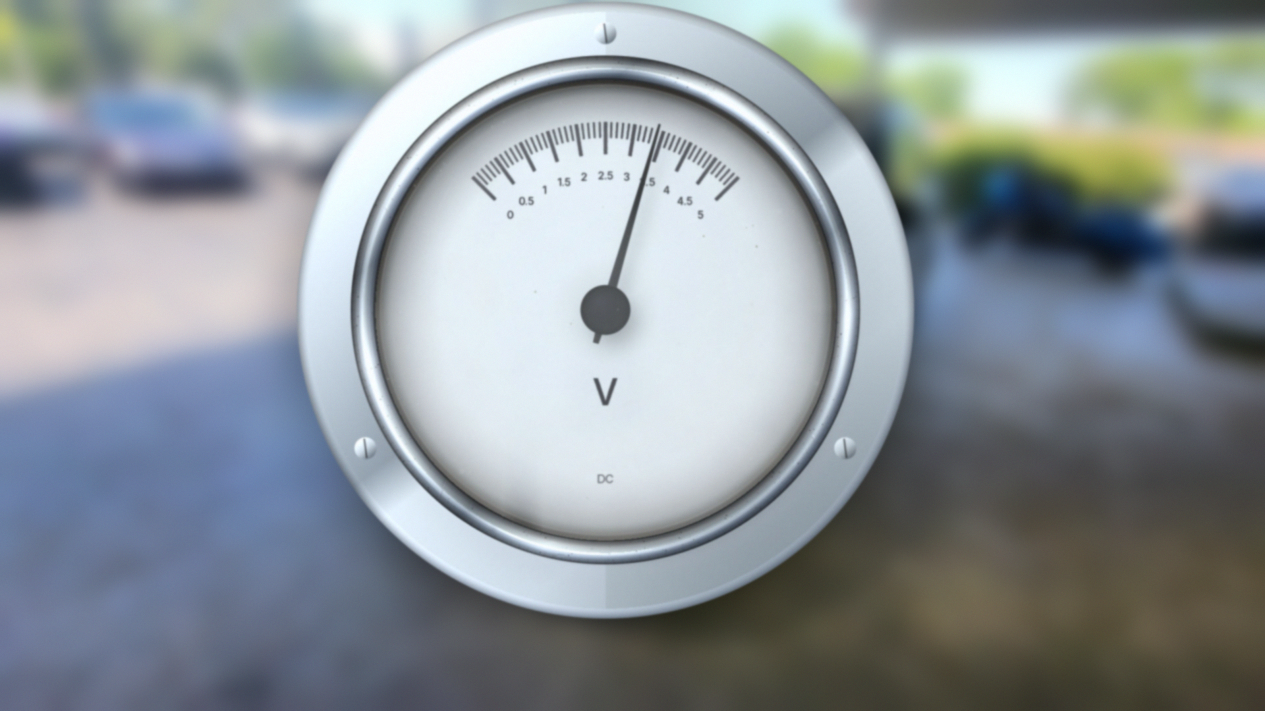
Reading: 3.4 V
